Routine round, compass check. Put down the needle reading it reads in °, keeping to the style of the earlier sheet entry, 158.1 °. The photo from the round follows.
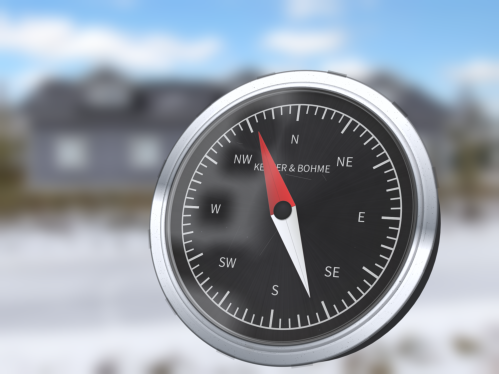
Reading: 335 °
